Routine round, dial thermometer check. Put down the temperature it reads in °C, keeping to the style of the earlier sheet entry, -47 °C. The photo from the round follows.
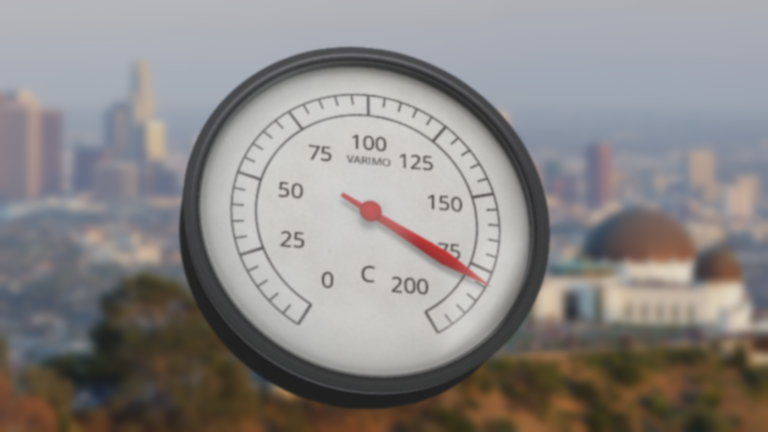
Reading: 180 °C
